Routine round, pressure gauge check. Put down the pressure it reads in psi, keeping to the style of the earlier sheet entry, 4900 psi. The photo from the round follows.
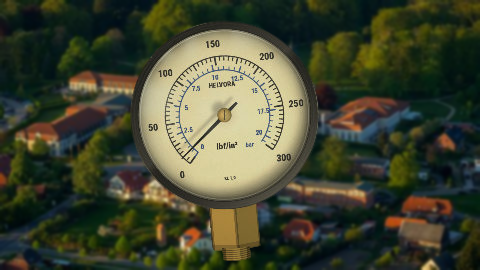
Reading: 10 psi
